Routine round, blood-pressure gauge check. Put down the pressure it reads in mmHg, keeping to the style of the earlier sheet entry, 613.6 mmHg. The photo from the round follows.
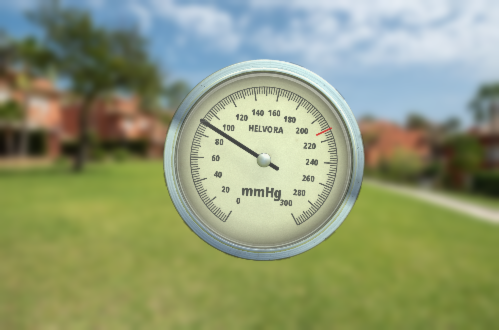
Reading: 90 mmHg
